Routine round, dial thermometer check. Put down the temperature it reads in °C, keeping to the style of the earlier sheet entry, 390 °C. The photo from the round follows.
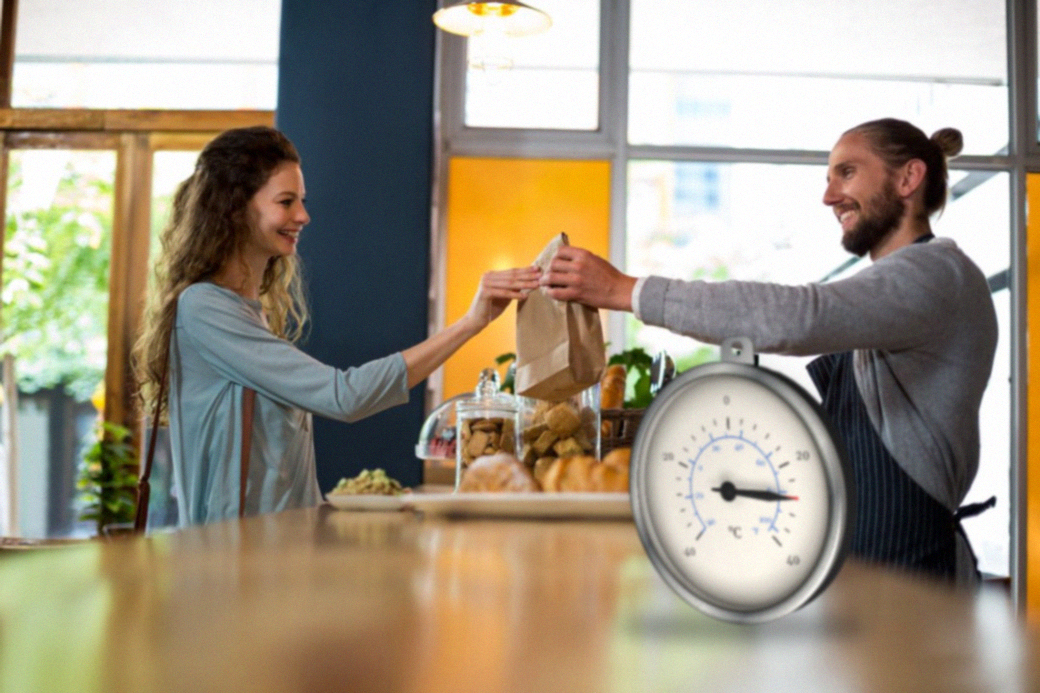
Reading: 28 °C
